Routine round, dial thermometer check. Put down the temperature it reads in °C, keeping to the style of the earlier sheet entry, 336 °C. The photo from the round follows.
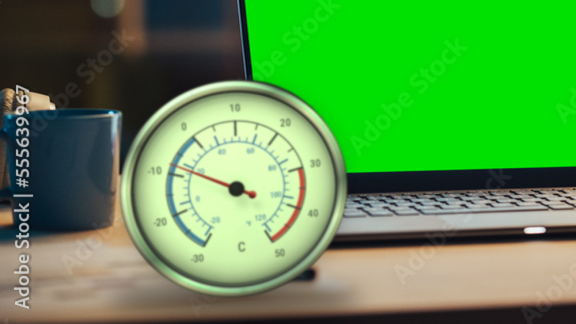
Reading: -7.5 °C
